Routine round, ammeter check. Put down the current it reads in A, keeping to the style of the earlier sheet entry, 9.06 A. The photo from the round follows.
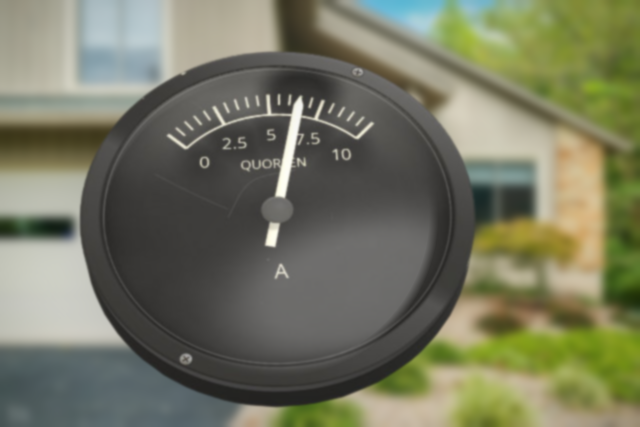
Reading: 6.5 A
